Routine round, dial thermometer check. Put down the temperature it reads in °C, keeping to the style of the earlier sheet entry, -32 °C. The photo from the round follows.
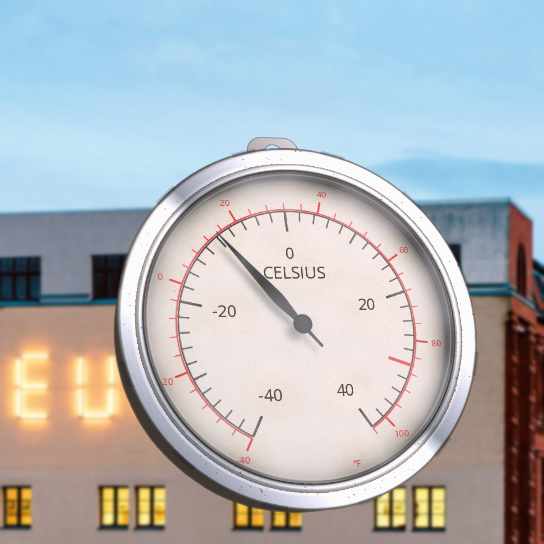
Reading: -10 °C
